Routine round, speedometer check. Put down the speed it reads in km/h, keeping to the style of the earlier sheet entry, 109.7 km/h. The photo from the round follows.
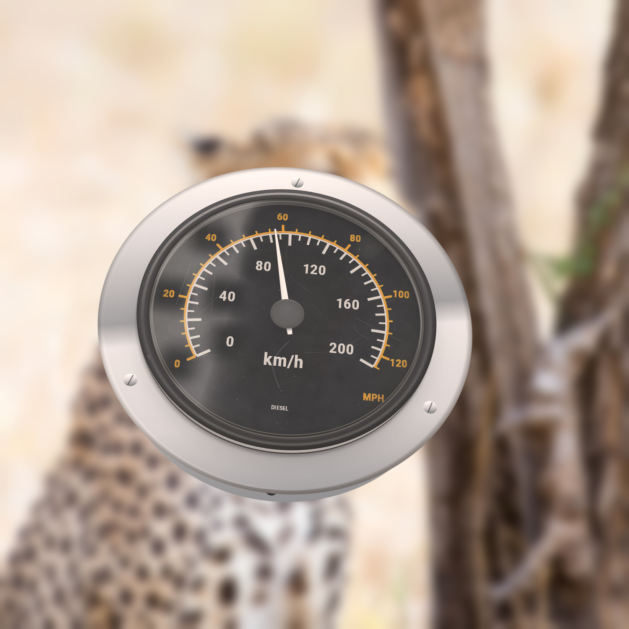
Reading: 92.5 km/h
